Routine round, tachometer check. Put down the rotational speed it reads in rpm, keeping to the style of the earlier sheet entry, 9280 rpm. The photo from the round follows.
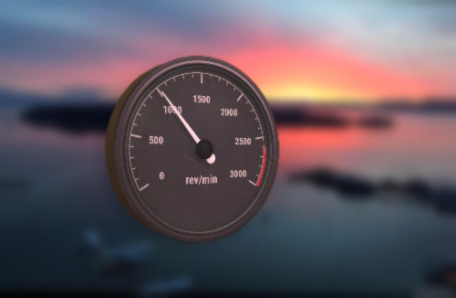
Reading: 1000 rpm
